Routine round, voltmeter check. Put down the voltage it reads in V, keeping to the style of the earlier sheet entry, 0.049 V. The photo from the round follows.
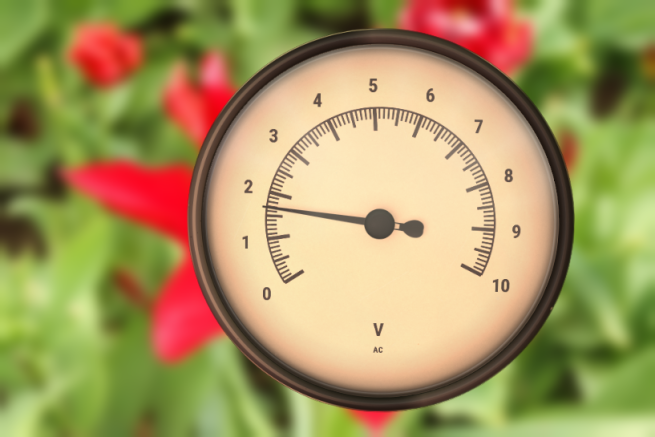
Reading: 1.7 V
